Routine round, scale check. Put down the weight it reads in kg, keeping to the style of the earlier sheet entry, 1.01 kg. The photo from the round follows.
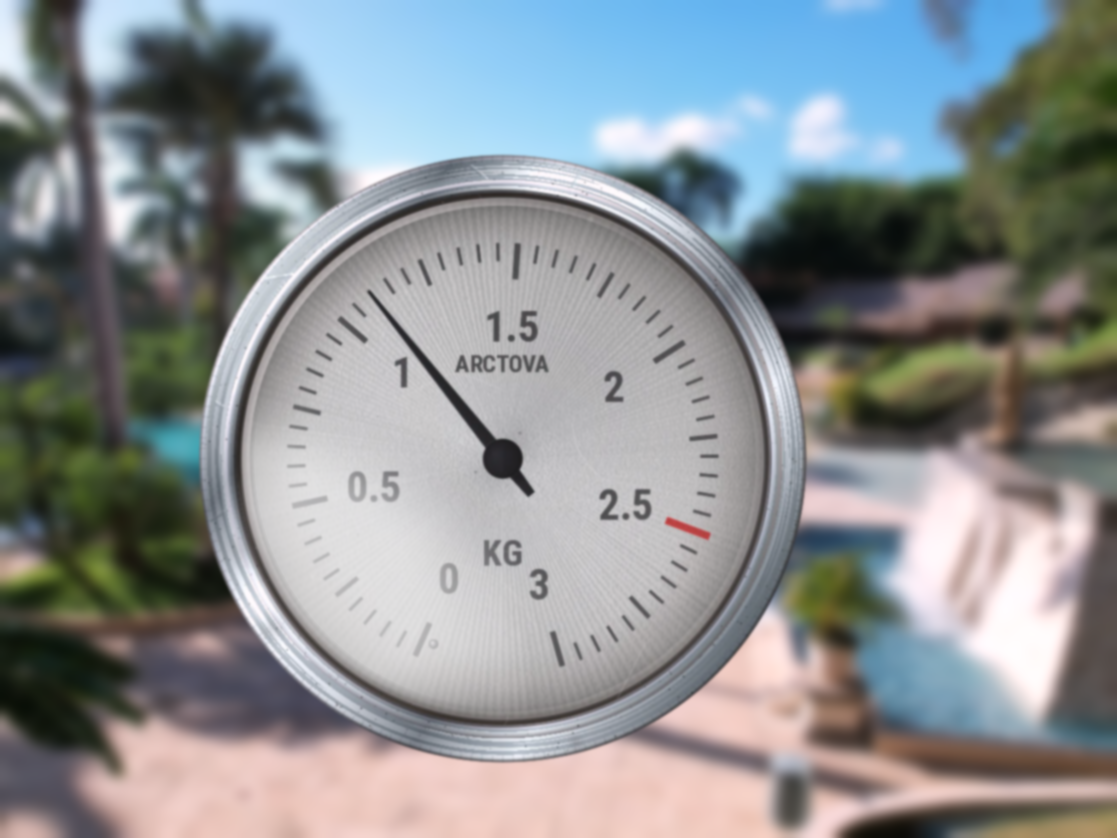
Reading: 1.1 kg
